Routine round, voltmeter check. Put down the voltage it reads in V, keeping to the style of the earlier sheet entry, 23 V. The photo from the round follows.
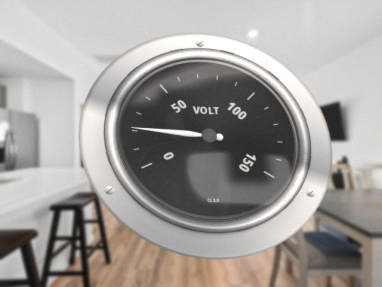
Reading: 20 V
